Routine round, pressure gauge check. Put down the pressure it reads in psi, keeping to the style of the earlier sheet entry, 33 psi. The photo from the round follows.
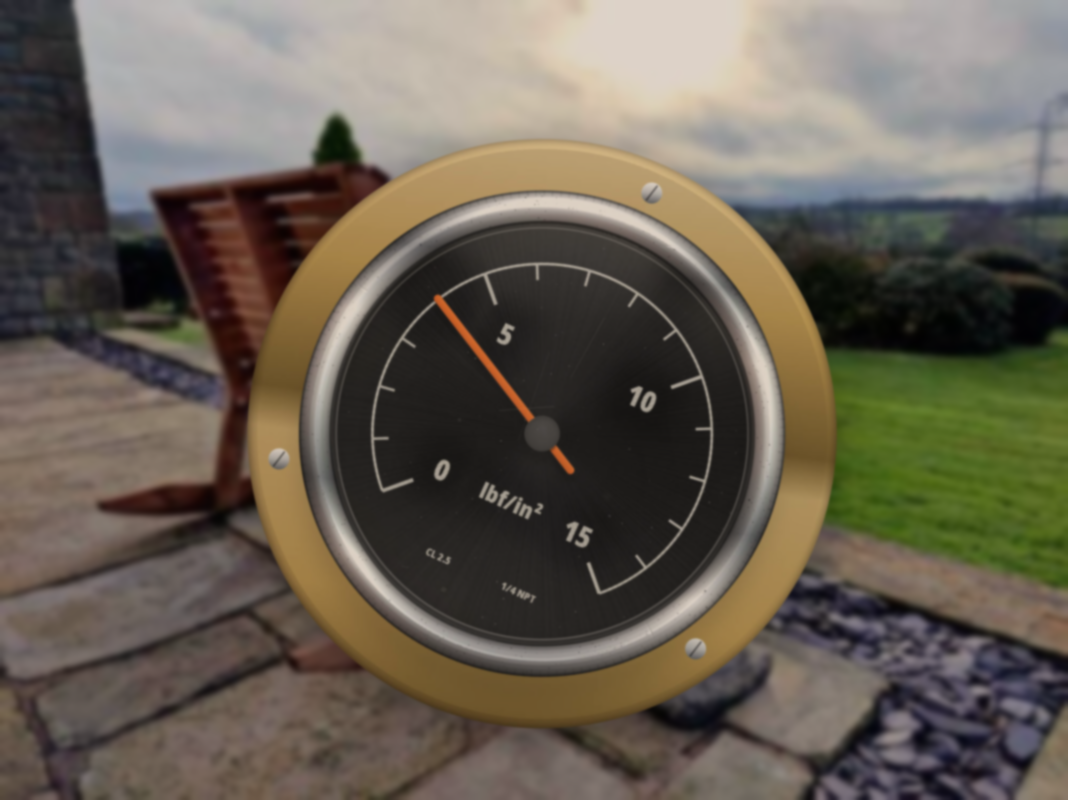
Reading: 4 psi
